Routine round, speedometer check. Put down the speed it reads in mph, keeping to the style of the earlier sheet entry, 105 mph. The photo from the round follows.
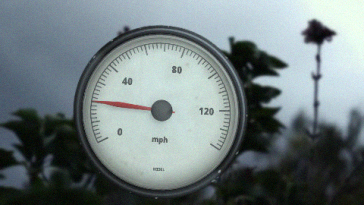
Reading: 20 mph
